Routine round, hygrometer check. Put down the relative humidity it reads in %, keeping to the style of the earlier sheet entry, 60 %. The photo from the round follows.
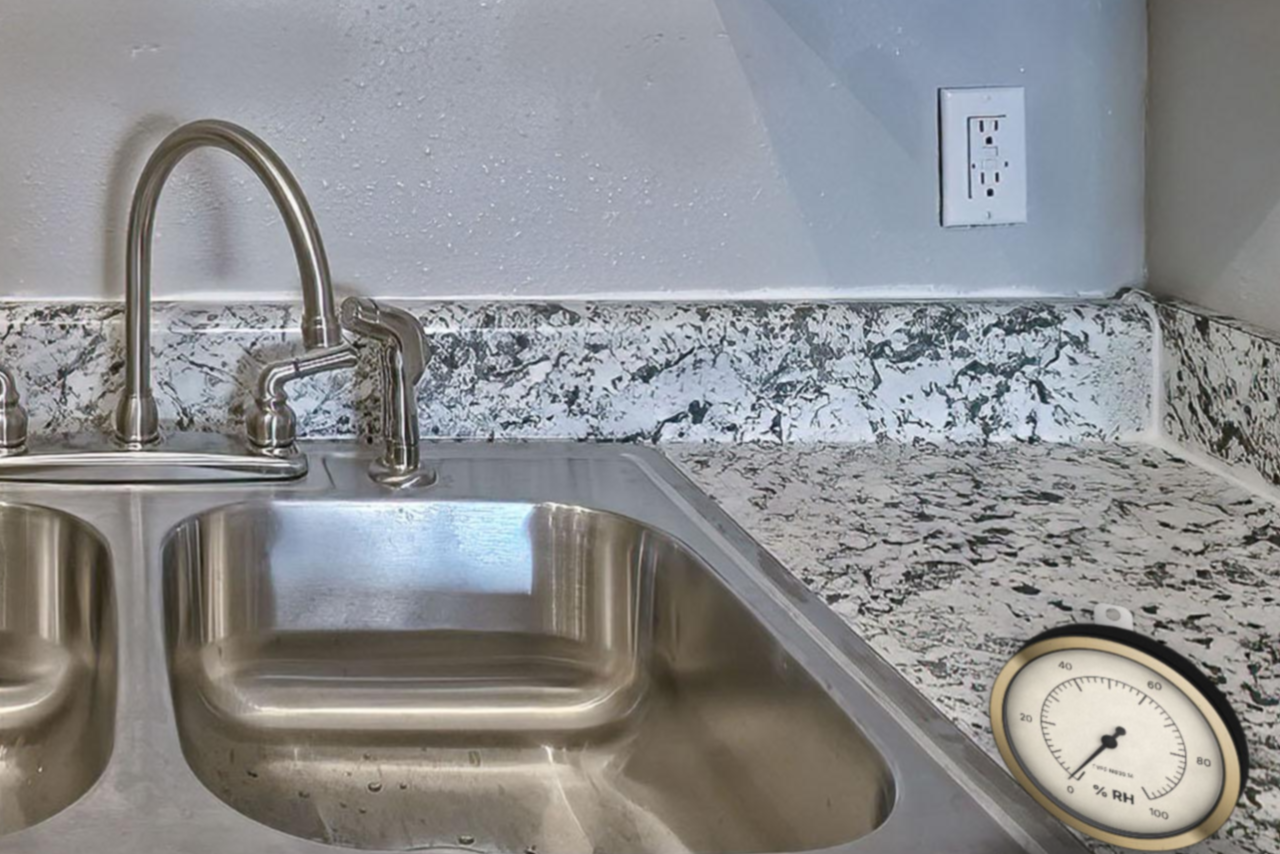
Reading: 2 %
